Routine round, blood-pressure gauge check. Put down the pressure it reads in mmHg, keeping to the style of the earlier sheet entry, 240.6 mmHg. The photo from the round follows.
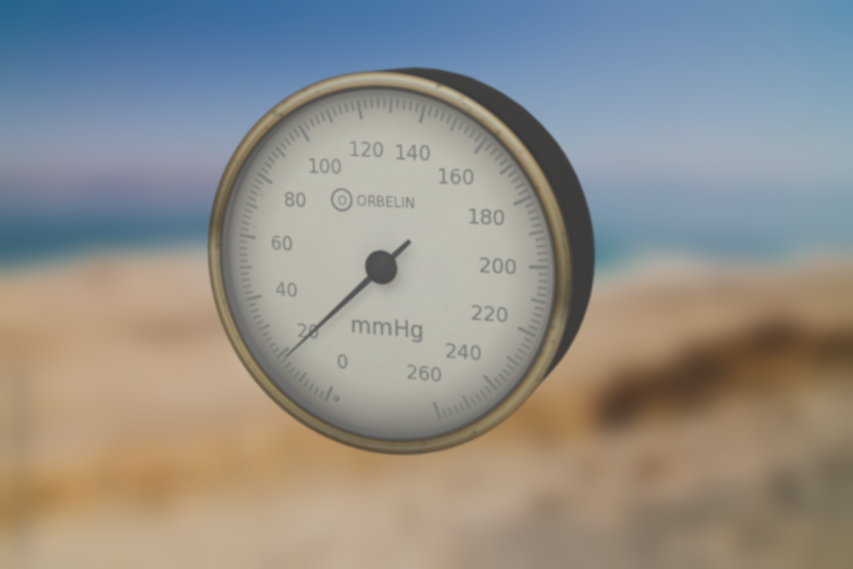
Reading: 18 mmHg
